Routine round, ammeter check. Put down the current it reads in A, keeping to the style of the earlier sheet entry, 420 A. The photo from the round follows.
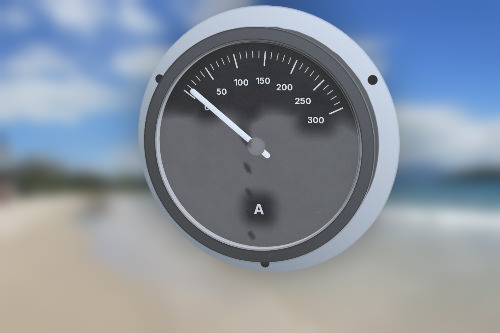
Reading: 10 A
